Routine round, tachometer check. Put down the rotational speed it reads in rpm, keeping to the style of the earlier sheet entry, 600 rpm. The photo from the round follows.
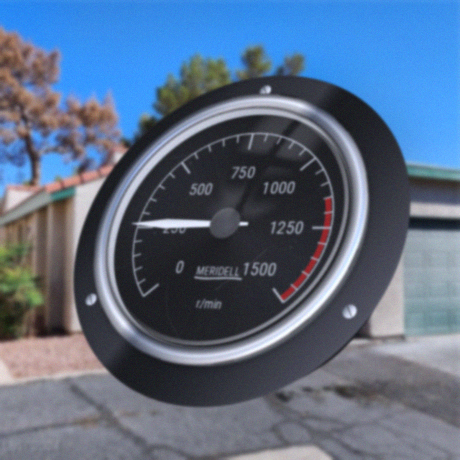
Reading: 250 rpm
